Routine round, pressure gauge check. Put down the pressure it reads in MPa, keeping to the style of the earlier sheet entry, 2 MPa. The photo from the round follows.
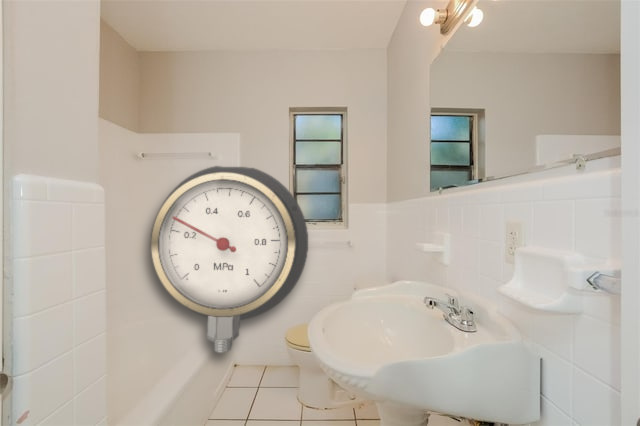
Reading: 0.25 MPa
